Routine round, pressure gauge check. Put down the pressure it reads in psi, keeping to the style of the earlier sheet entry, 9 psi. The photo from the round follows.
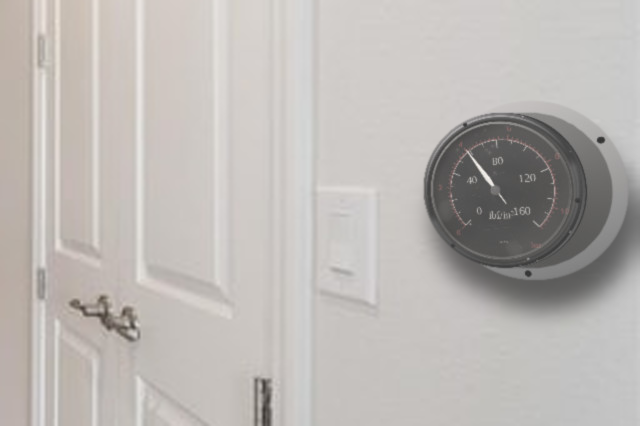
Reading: 60 psi
